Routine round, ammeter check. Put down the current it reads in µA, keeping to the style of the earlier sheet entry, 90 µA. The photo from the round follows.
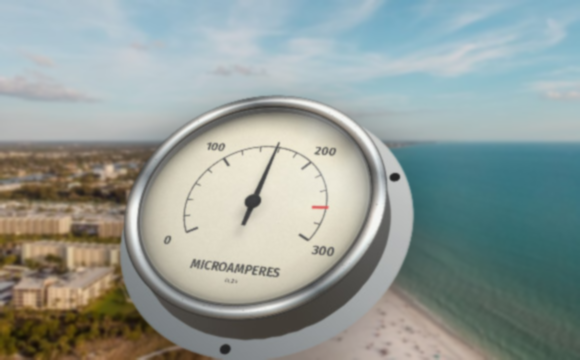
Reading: 160 µA
